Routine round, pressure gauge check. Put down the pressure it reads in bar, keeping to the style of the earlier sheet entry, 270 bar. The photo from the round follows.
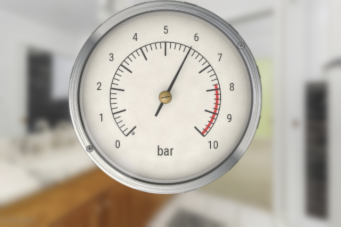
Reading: 6 bar
